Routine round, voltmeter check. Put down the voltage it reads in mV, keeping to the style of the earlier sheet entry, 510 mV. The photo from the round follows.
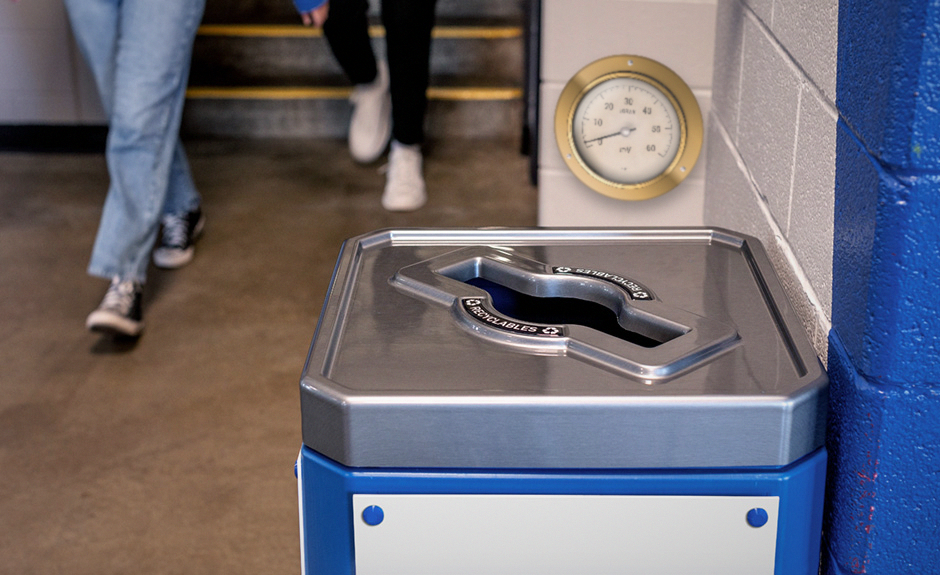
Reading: 2 mV
